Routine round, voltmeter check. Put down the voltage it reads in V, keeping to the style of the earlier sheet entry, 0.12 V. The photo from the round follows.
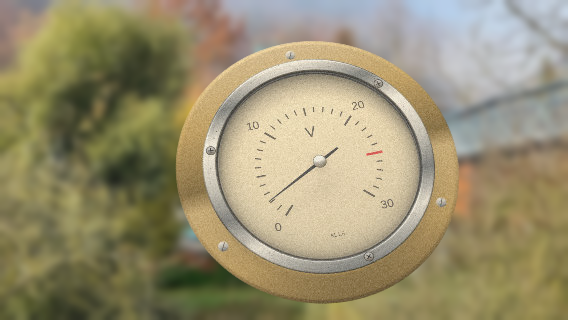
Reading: 2 V
